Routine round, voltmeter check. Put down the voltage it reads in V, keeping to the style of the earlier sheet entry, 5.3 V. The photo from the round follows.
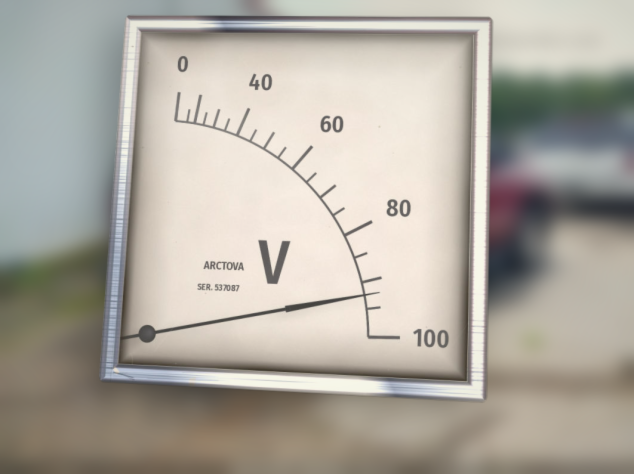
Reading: 92.5 V
